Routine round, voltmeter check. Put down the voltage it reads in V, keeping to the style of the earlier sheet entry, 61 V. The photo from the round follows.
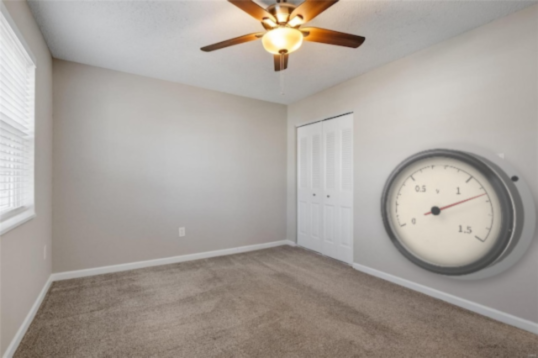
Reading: 1.15 V
